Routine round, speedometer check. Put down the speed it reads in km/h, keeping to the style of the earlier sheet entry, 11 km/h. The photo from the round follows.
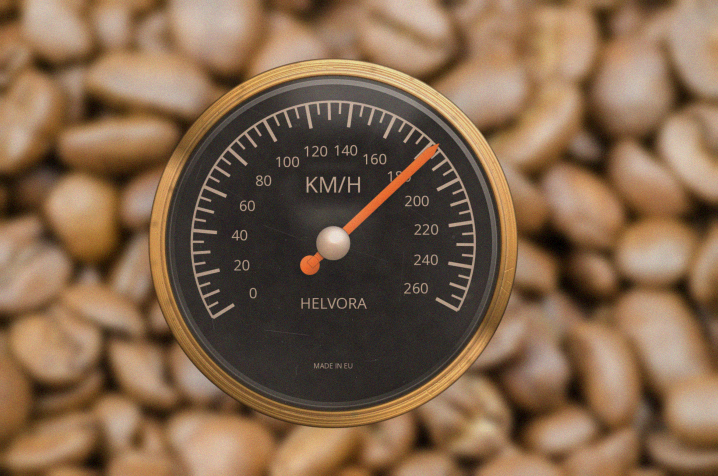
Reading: 182.5 km/h
